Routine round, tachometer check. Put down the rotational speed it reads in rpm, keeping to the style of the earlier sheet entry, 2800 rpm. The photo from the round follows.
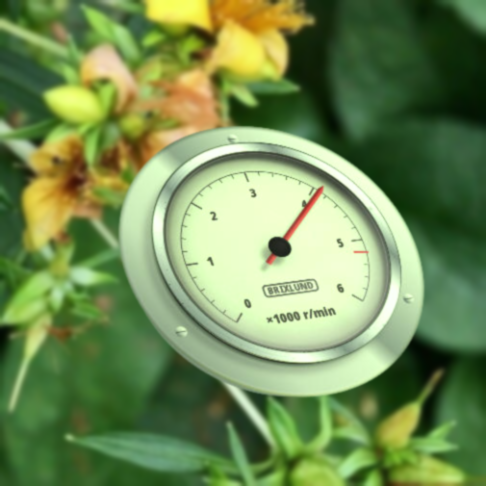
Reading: 4100 rpm
